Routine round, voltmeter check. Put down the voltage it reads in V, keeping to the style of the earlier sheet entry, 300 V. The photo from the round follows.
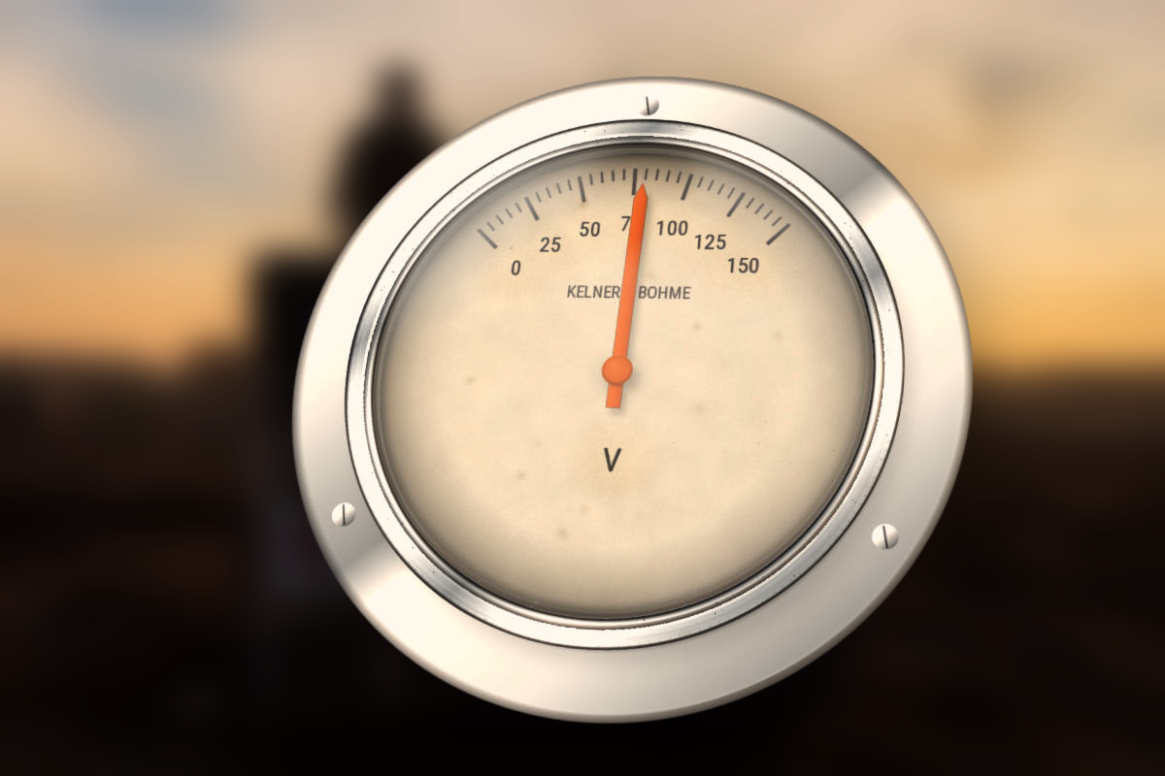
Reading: 80 V
